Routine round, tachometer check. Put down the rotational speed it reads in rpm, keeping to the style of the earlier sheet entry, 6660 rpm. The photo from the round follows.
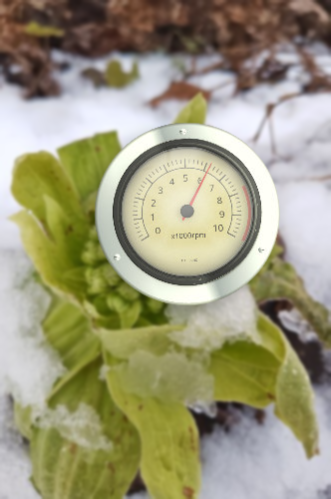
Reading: 6200 rpm
